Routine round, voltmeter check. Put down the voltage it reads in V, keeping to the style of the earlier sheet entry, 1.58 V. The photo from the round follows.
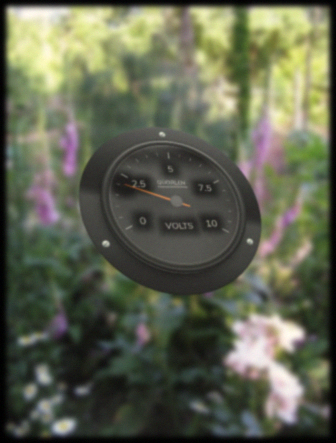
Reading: 2 V
